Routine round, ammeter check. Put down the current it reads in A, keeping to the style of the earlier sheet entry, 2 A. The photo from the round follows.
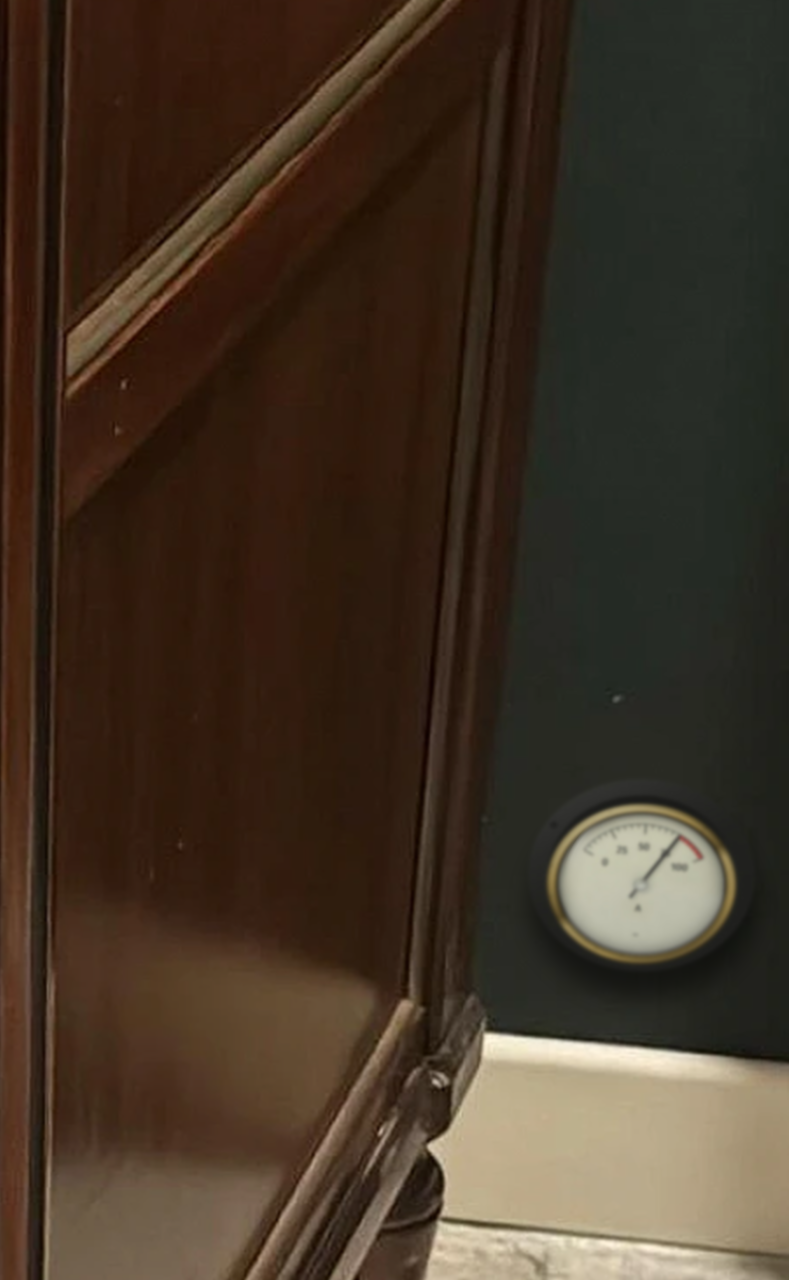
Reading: 75 A
